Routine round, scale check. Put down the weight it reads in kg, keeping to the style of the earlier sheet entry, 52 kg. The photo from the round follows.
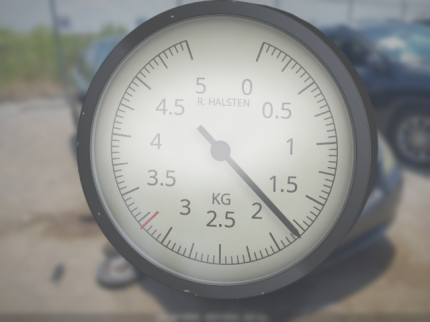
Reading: 1.8 kg
